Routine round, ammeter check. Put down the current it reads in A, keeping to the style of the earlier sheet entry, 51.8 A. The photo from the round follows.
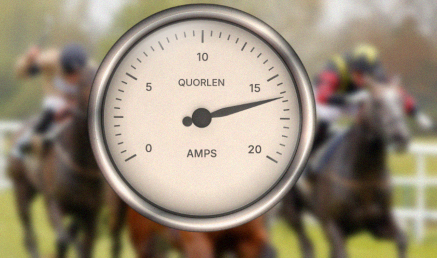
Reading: 16.25 A
